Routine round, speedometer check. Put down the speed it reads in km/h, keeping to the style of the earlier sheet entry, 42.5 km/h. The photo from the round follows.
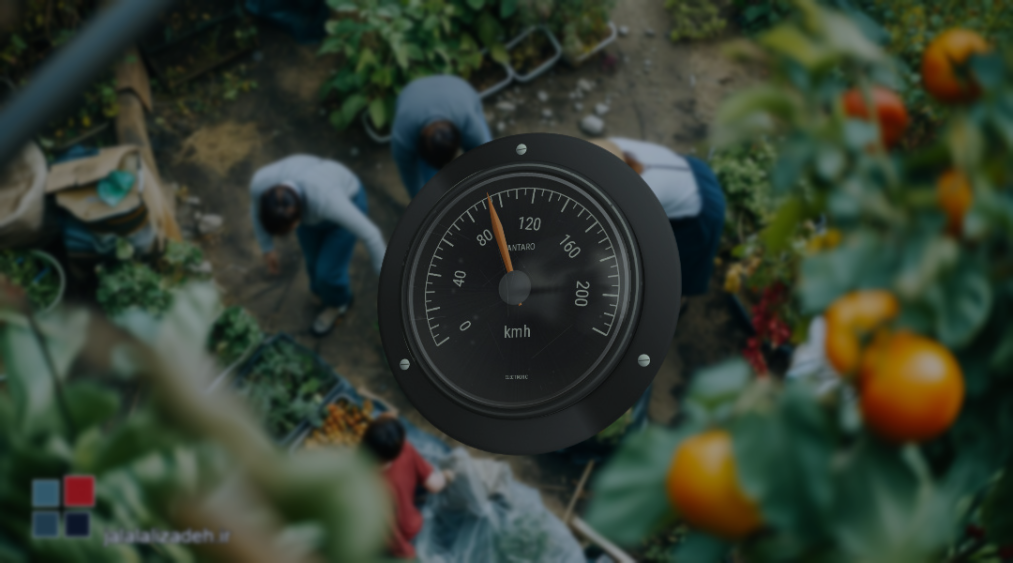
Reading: 95 km/h
